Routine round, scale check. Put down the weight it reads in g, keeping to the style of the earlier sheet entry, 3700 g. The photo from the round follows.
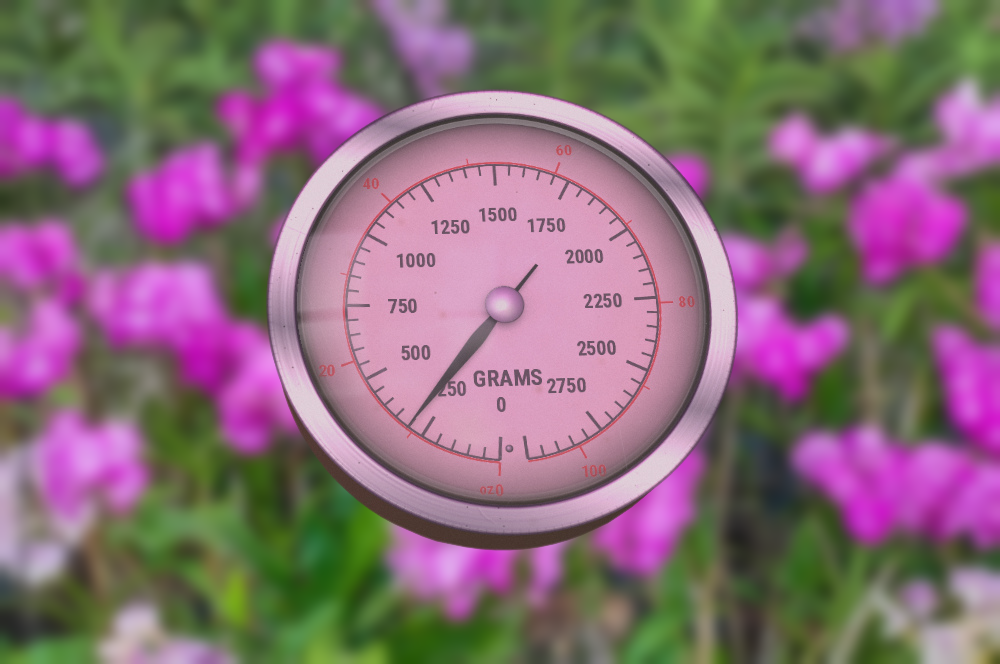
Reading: 300 g
